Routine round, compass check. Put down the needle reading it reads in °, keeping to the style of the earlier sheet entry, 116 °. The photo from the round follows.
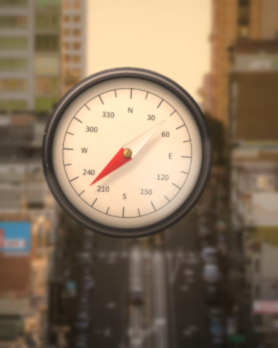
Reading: 225 °
